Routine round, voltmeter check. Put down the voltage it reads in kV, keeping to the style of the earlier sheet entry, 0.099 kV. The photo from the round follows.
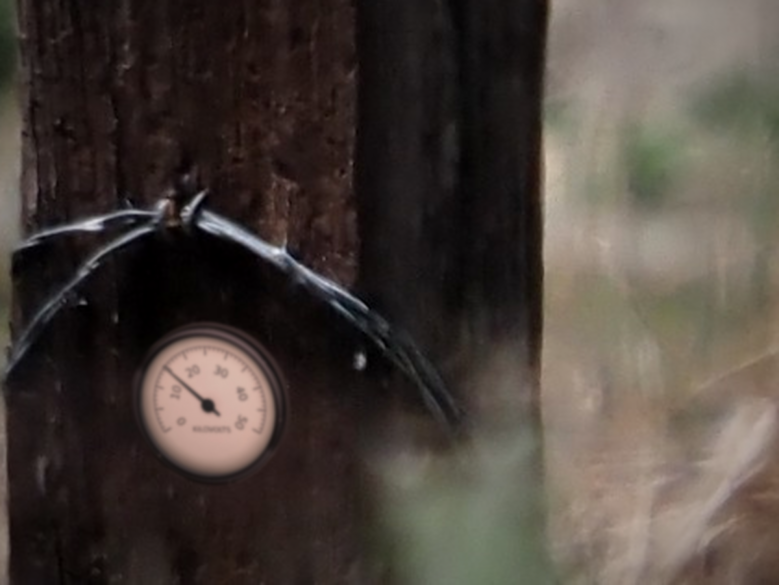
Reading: 15 kV
